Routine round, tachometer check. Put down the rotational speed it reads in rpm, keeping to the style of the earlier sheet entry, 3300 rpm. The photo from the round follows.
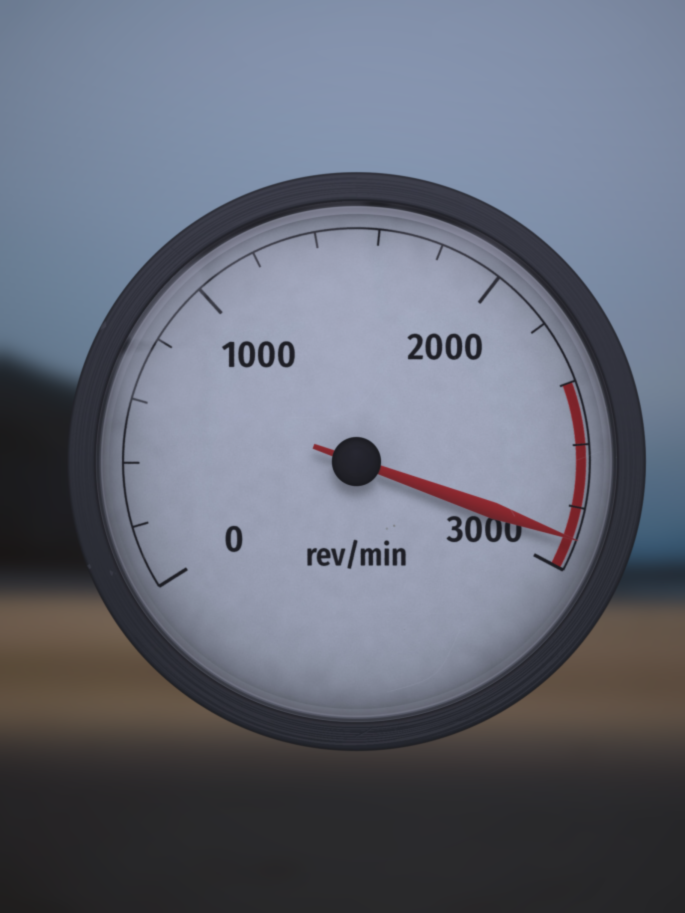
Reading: 2900 rpm
